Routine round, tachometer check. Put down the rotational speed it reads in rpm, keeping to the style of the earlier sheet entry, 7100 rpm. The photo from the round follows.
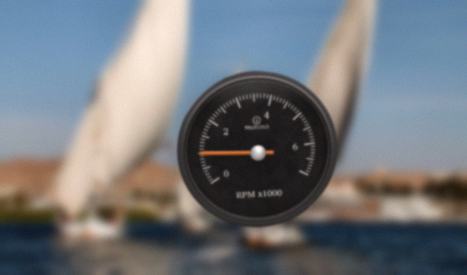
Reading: 1000 rpm
